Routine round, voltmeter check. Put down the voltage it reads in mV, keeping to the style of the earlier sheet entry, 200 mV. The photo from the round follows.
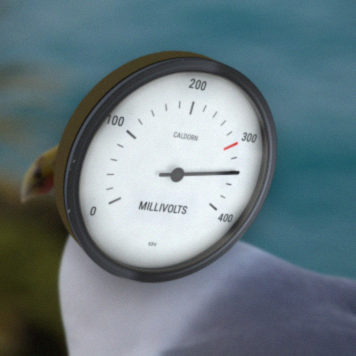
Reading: 340 mV
